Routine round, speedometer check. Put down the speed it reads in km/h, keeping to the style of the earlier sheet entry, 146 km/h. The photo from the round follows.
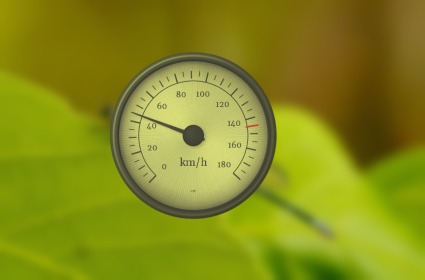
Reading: 45 km/h
